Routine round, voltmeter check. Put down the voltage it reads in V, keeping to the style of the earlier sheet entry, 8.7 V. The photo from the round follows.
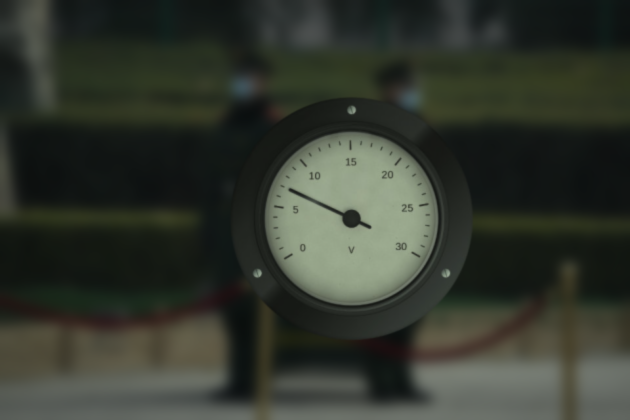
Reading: 7 V
